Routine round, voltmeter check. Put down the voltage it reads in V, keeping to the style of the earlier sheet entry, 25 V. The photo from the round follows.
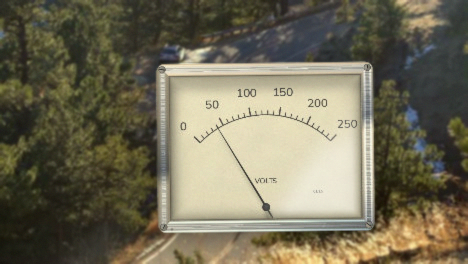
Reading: 40 V
